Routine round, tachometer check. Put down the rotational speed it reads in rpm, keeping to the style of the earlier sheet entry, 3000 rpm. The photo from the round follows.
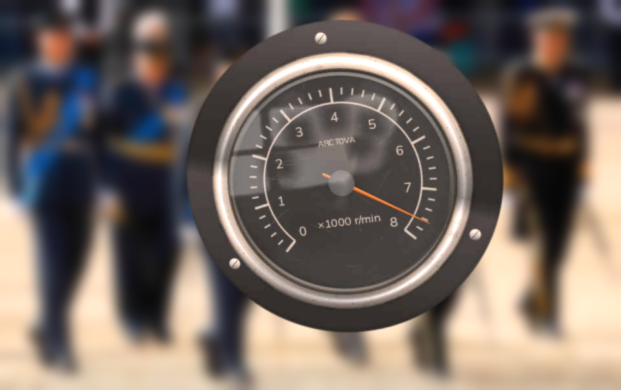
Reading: 7600 rpm
